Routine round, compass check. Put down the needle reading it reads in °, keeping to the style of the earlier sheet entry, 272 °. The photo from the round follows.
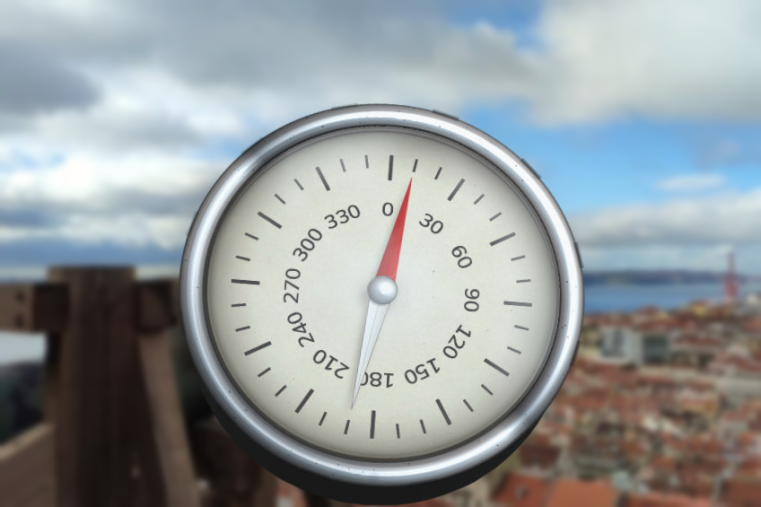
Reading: 10 °
